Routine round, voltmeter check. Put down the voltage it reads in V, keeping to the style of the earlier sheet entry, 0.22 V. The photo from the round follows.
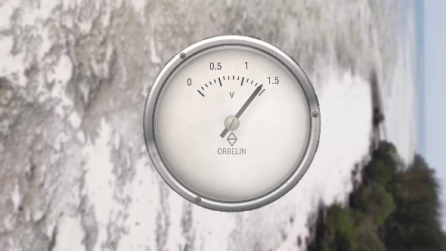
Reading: 1.4 V
